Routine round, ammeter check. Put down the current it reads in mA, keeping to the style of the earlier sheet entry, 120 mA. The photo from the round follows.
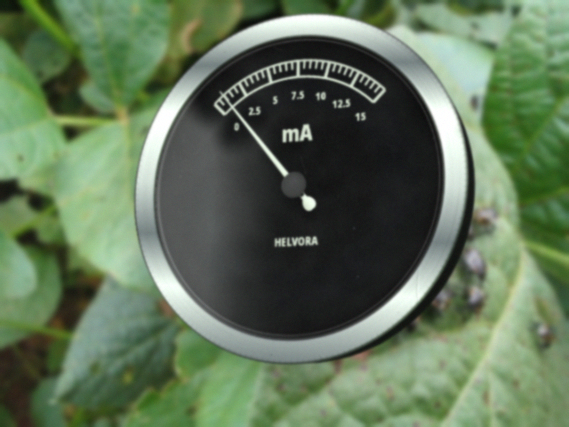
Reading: 1 mA
